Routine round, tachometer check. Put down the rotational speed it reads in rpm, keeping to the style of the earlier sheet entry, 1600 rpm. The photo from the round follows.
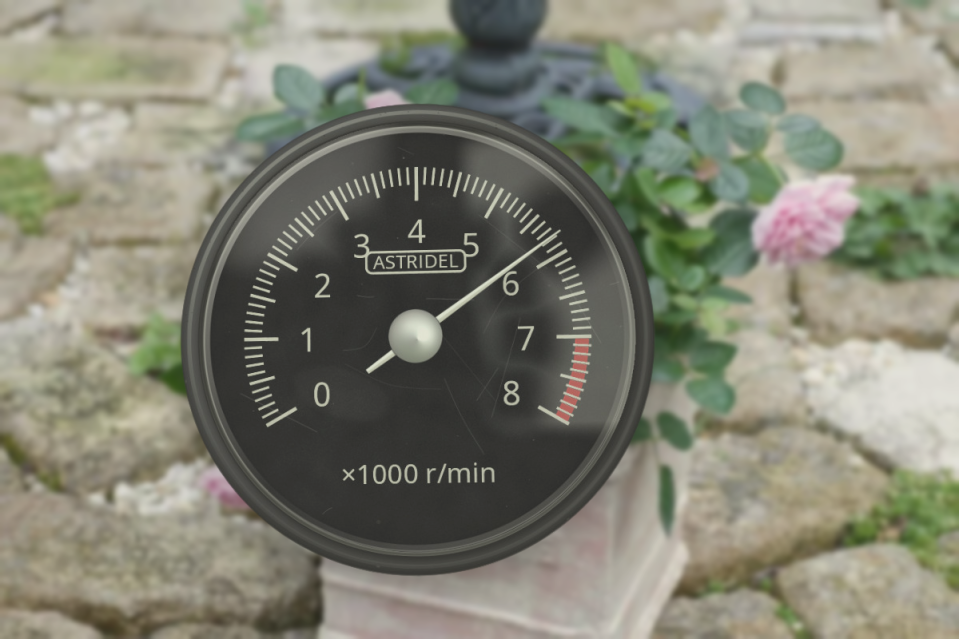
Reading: 5800 rpm
